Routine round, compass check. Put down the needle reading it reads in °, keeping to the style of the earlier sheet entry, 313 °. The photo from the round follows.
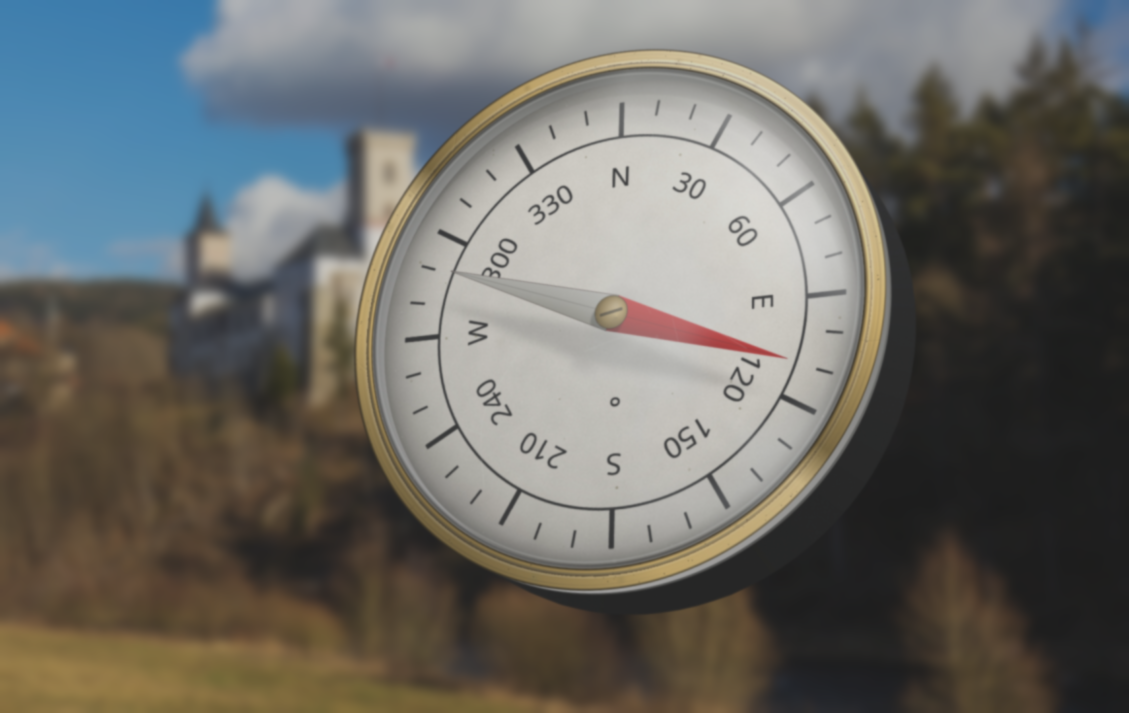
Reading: 110 °
